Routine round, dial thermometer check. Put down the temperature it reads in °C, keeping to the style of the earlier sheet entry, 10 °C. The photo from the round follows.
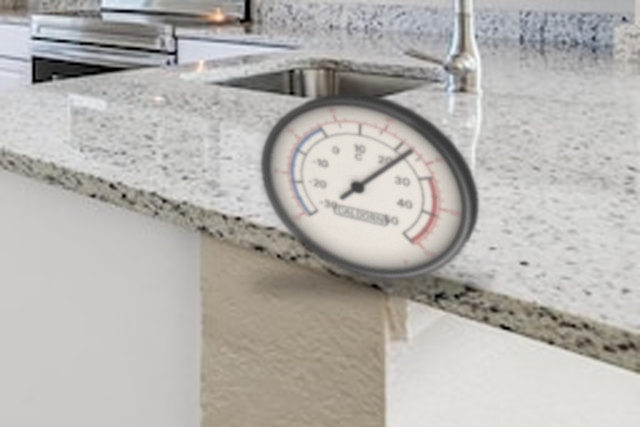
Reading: 22.5 °C
